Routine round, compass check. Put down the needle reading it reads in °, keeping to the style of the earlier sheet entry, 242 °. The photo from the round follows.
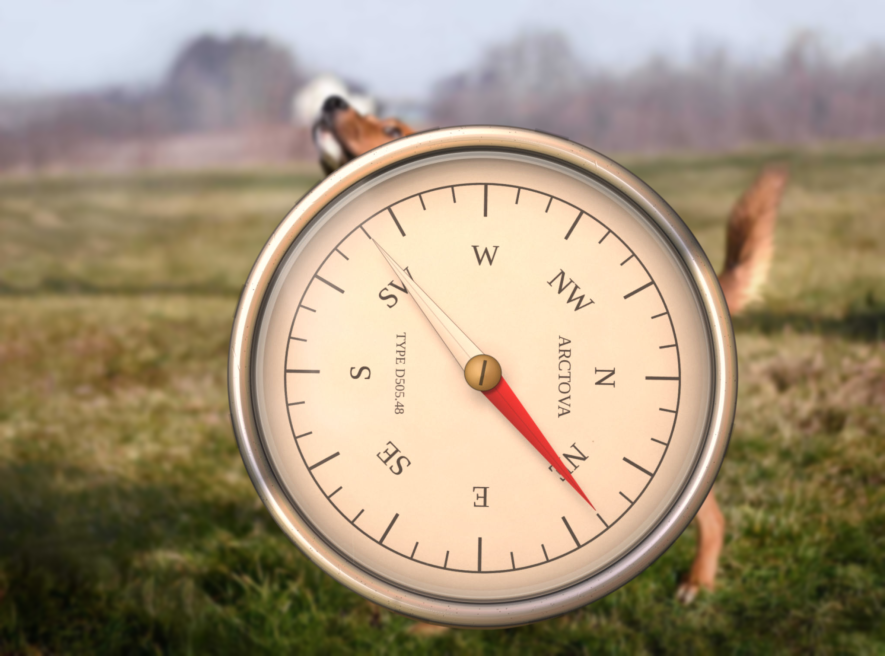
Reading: 50 °
